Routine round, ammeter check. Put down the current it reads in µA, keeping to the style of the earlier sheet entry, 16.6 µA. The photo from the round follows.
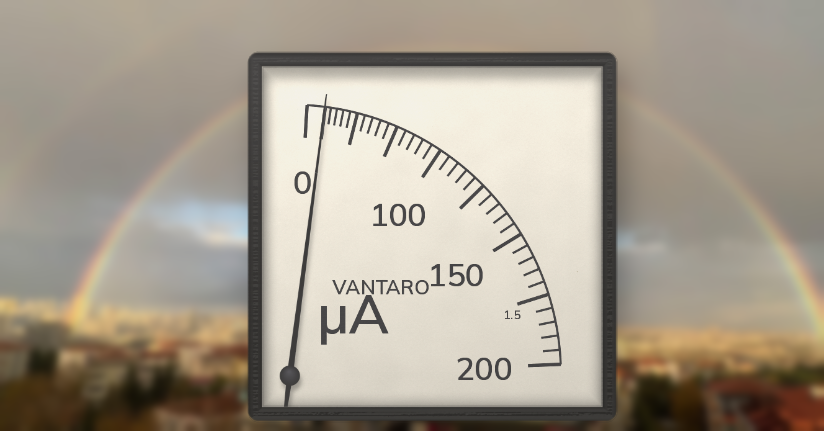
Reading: 25 µA
